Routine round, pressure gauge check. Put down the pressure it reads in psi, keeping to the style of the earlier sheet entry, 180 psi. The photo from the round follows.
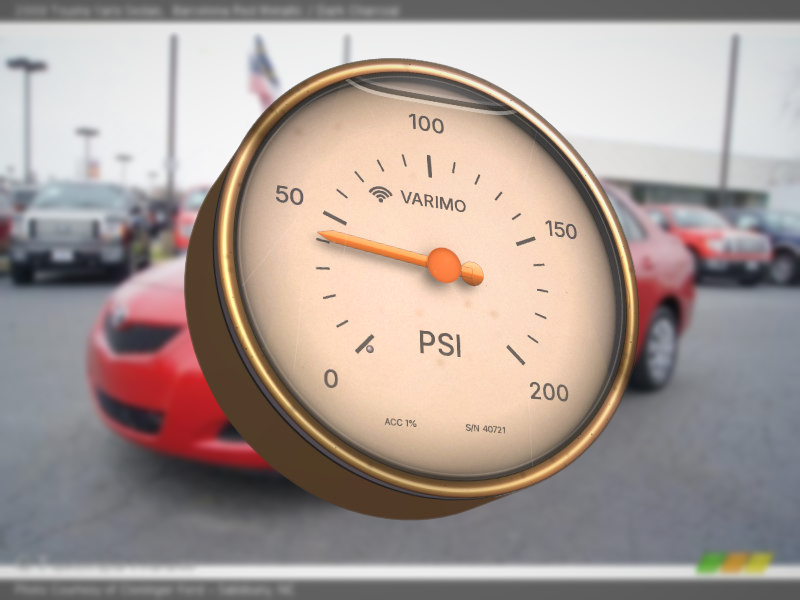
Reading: 40 psi
